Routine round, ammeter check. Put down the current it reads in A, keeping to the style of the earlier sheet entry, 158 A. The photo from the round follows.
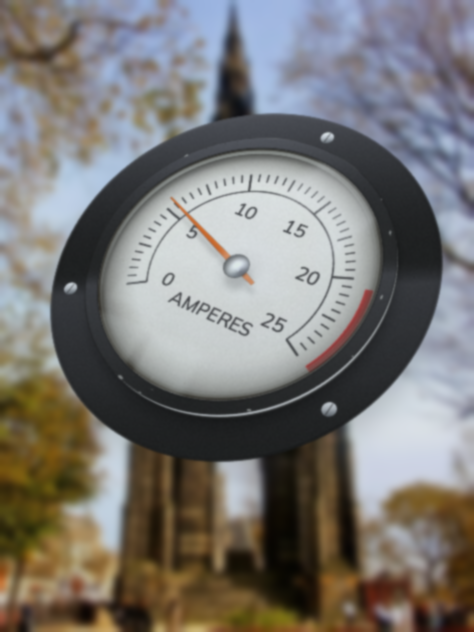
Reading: 5.5 A
